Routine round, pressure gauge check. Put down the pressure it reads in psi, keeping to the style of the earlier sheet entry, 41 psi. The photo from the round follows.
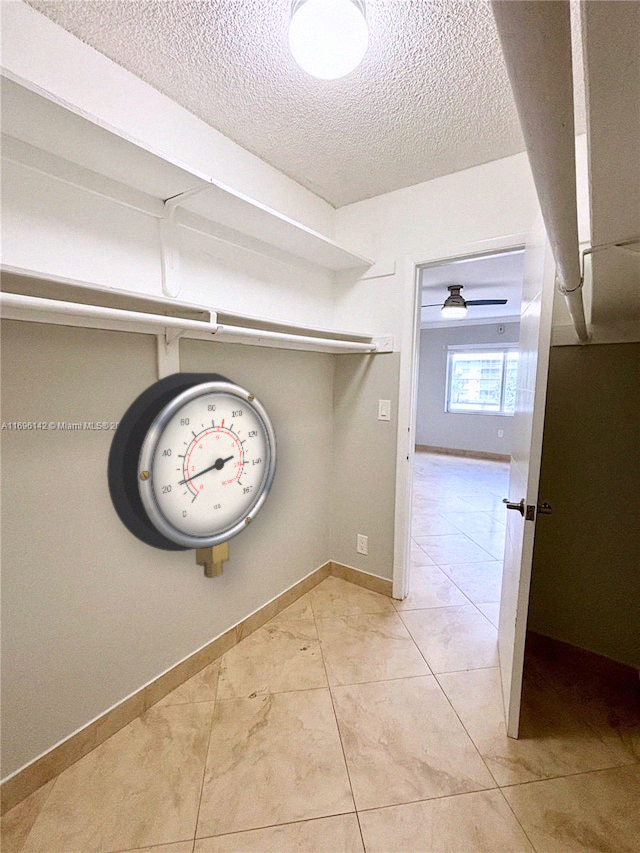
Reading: 20 psi
